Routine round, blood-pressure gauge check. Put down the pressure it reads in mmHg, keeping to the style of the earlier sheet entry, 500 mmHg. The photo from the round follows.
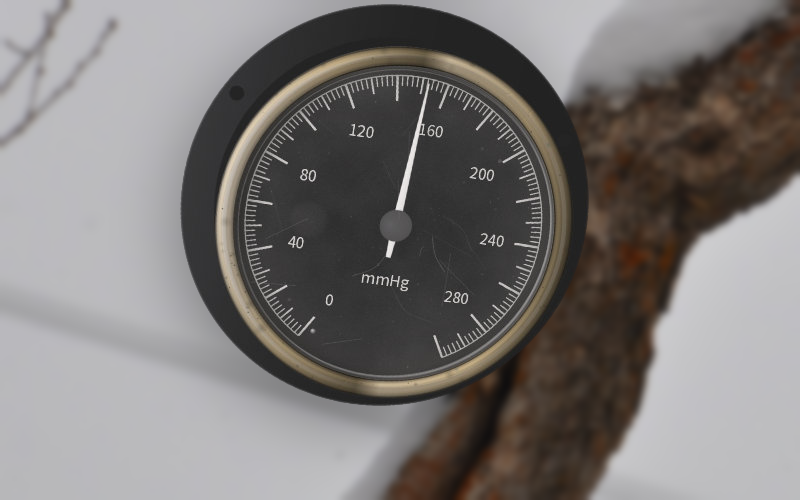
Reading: 152 mmHg
